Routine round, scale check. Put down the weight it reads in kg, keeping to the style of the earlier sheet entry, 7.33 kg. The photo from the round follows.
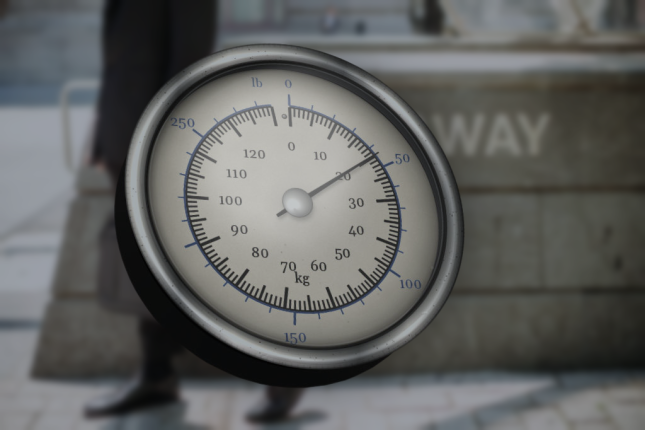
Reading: 20 kg
